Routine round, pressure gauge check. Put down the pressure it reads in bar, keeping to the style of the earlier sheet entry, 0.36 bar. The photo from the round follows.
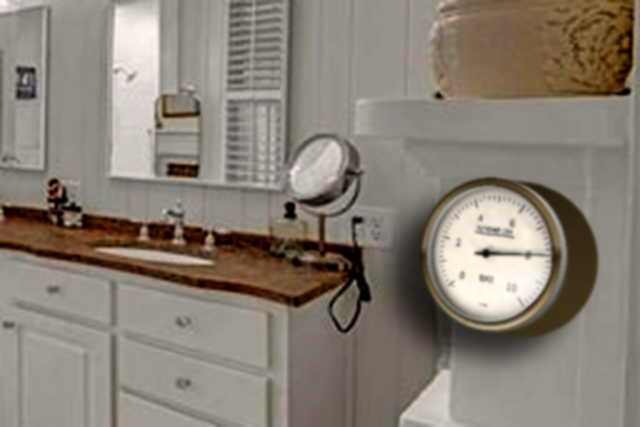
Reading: 8 bar
